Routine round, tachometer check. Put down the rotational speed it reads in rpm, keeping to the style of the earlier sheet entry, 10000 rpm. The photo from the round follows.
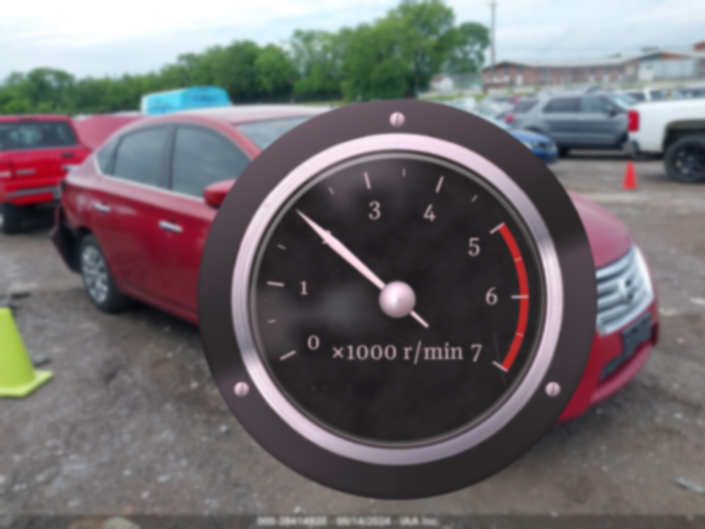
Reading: 2000 rpm
